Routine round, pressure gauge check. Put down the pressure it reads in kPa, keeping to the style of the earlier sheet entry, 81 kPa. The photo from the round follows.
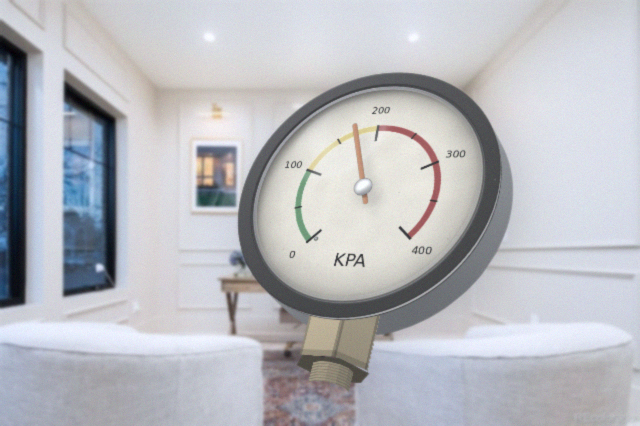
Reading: 175 kPa
